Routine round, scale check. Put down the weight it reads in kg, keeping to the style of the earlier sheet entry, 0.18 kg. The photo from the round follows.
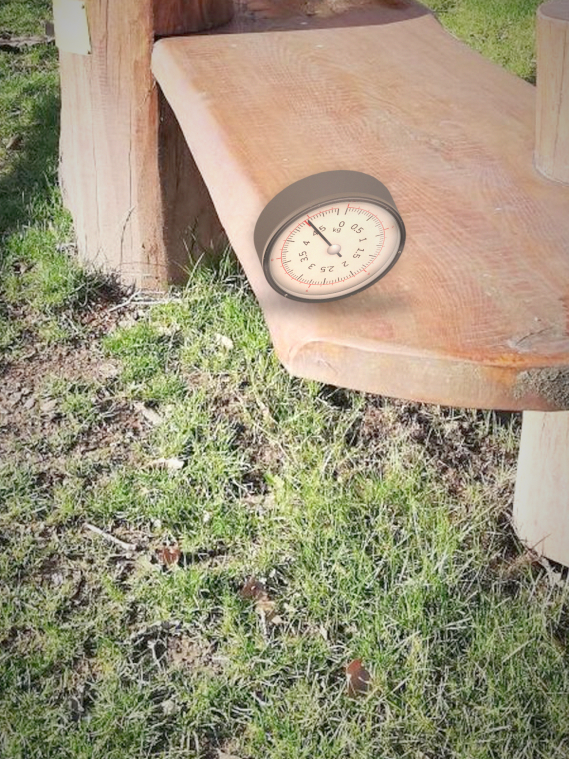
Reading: 4.5 kg
